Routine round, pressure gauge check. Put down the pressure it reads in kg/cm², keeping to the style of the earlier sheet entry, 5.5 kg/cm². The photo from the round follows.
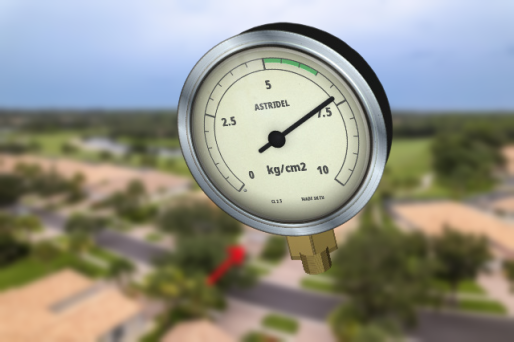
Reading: 7.25 kg/cm²
